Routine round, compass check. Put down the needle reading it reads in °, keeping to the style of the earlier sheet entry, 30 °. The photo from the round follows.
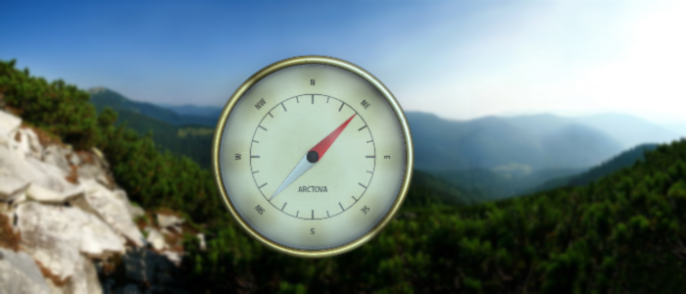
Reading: 45 °
